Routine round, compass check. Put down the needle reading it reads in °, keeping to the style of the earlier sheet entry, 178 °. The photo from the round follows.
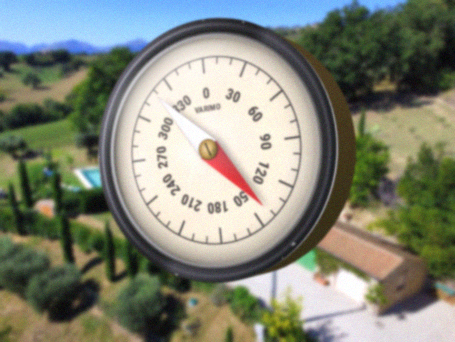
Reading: 140 °
